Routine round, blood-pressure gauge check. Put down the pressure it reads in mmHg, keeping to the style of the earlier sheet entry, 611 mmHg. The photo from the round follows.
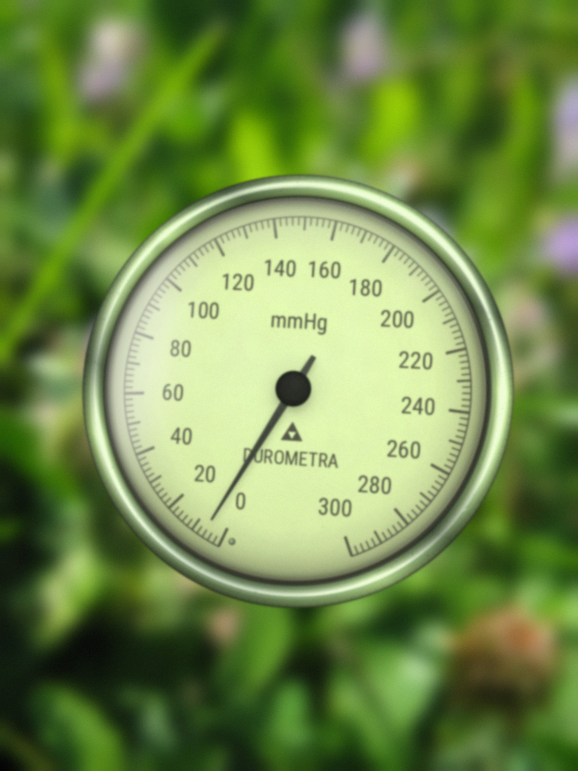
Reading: 6 mmHg
